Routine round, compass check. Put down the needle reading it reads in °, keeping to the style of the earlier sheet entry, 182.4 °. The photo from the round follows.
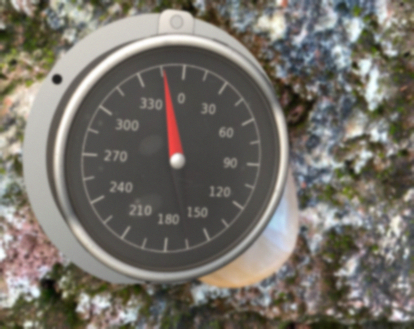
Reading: 345 °
